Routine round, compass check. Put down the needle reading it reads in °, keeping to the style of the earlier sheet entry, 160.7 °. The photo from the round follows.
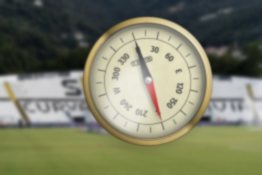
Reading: 180 °
